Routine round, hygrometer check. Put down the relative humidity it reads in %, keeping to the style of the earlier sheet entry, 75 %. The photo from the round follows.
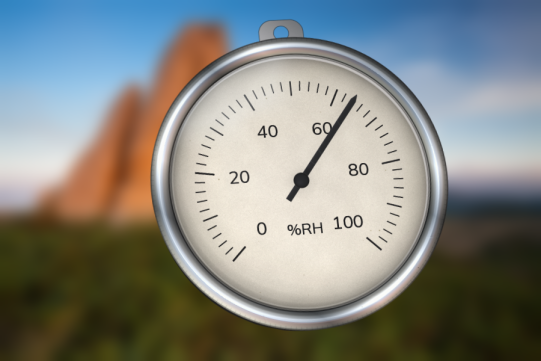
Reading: 64 %
